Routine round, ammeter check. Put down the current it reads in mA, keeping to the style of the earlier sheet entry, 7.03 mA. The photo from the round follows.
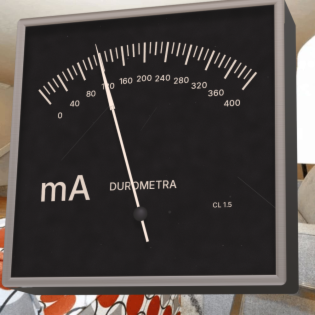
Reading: 120 mA
